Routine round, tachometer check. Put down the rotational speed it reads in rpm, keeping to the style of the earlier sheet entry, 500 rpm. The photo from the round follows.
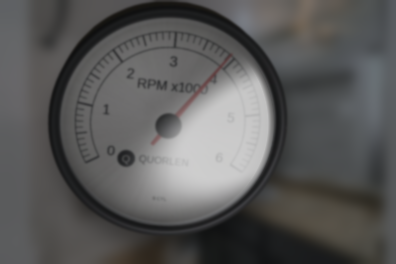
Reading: 3900 rpm
